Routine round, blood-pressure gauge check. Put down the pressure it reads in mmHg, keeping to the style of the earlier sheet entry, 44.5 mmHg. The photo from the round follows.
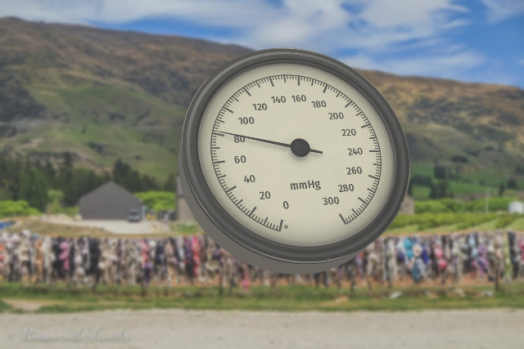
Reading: 80 mmHg
